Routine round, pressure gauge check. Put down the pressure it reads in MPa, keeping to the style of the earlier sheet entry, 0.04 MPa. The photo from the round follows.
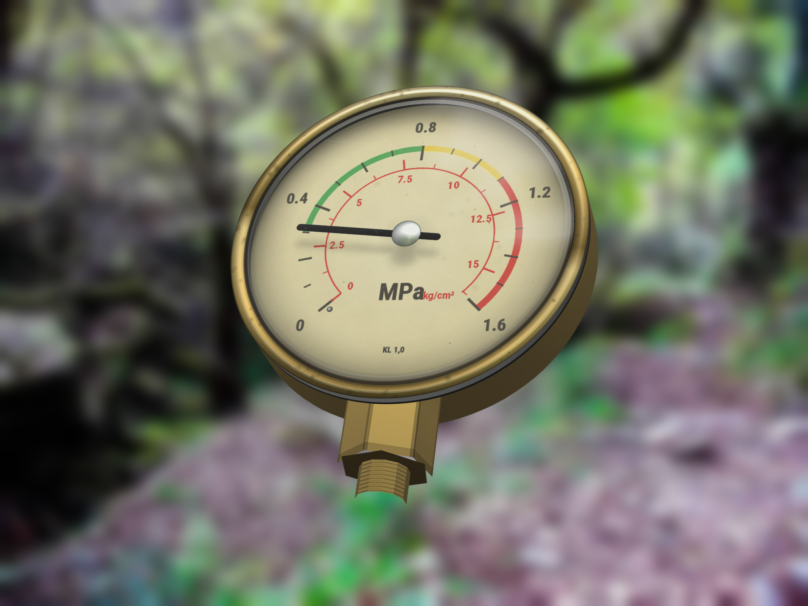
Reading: 0.3 MPa
